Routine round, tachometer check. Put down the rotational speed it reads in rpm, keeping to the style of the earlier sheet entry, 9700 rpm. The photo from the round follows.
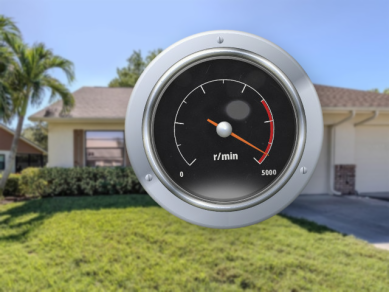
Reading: 4750 rpm
